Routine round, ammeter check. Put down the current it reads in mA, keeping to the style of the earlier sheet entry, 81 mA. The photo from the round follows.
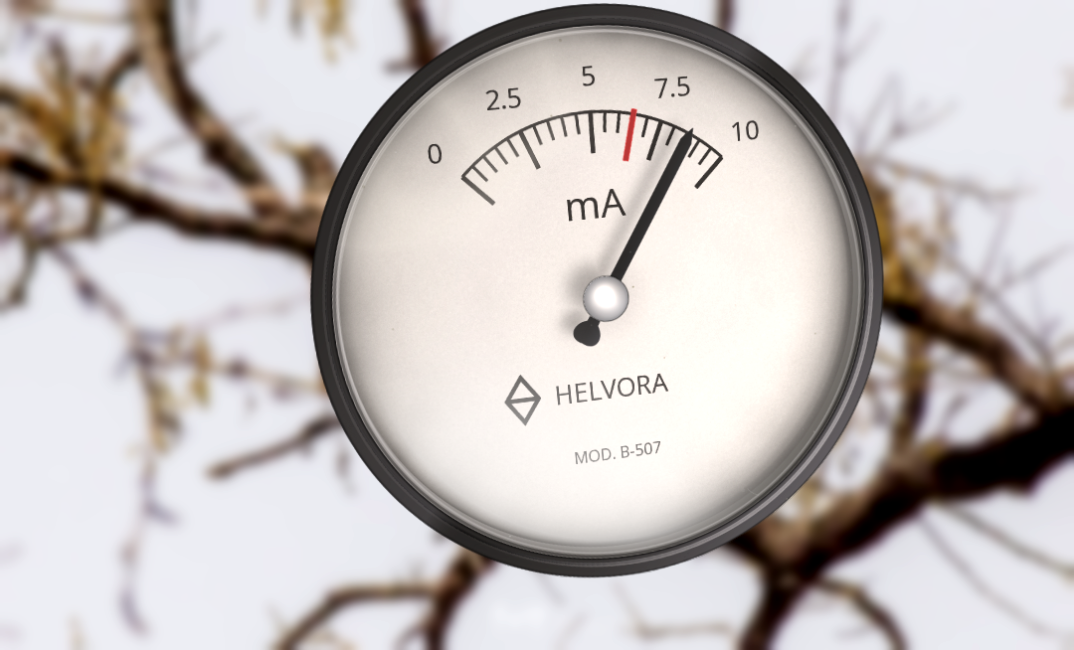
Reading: 8.5 mA
